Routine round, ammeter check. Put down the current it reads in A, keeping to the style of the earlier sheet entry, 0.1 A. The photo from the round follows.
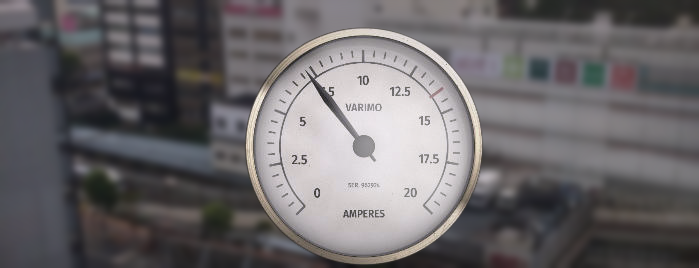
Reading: 7.25 A
